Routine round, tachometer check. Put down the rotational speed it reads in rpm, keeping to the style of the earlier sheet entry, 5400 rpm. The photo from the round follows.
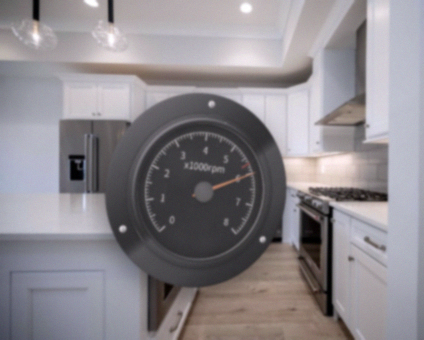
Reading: 6000 rpm
